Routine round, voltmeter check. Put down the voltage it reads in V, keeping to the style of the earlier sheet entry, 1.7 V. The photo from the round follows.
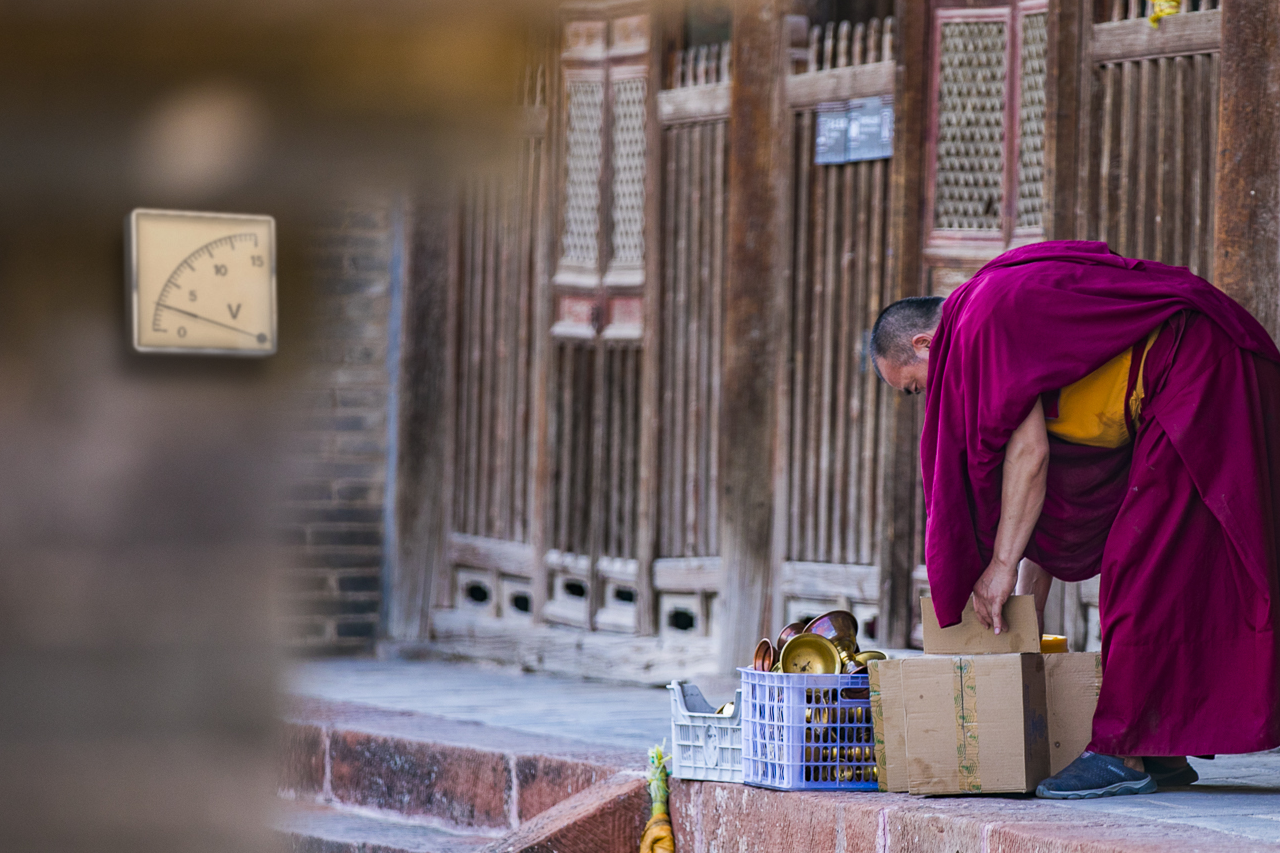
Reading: 2.5 V
